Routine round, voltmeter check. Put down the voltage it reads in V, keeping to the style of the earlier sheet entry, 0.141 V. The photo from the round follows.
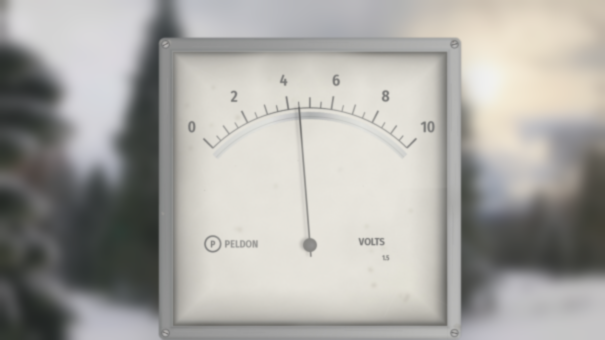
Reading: 4.5 V
